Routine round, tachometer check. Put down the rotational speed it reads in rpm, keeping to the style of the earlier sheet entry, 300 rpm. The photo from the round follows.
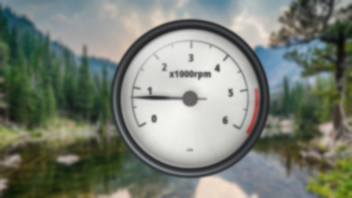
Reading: 750 rpm
